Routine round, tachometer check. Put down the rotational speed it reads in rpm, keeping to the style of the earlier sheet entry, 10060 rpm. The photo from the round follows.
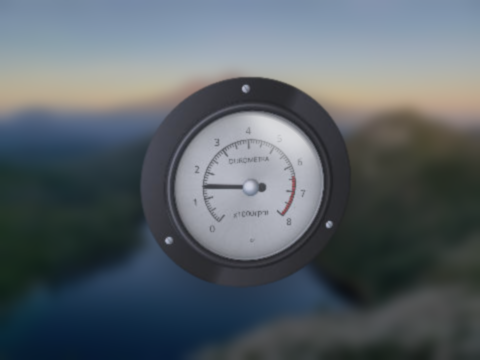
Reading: 1500 rpm
